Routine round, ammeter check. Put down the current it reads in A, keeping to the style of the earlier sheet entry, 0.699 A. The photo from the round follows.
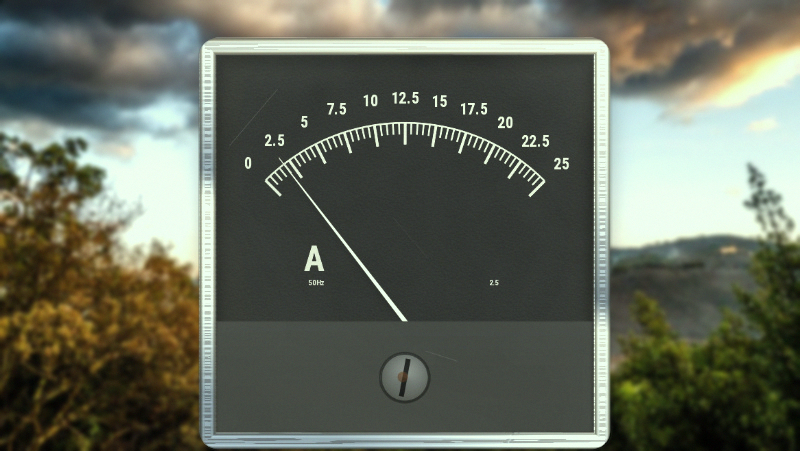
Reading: 2 A
